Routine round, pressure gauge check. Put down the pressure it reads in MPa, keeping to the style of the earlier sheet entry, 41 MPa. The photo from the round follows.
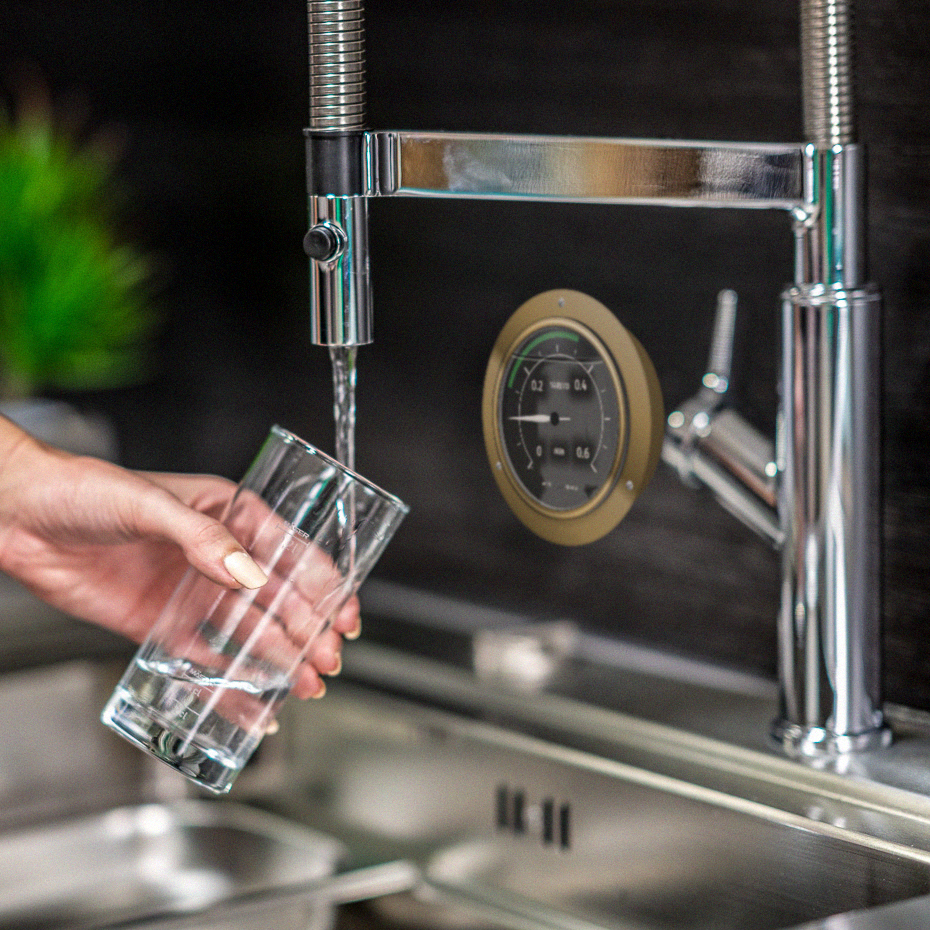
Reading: 0.1 MPa
